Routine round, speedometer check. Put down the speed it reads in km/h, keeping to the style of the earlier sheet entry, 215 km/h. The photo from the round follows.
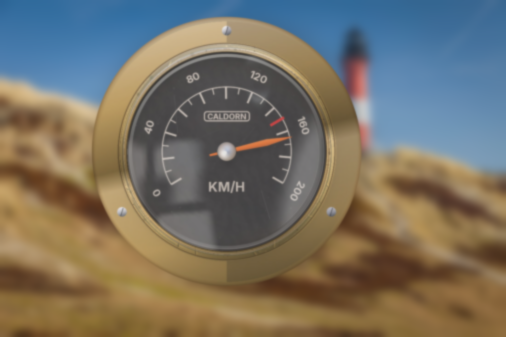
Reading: 165 km/h
